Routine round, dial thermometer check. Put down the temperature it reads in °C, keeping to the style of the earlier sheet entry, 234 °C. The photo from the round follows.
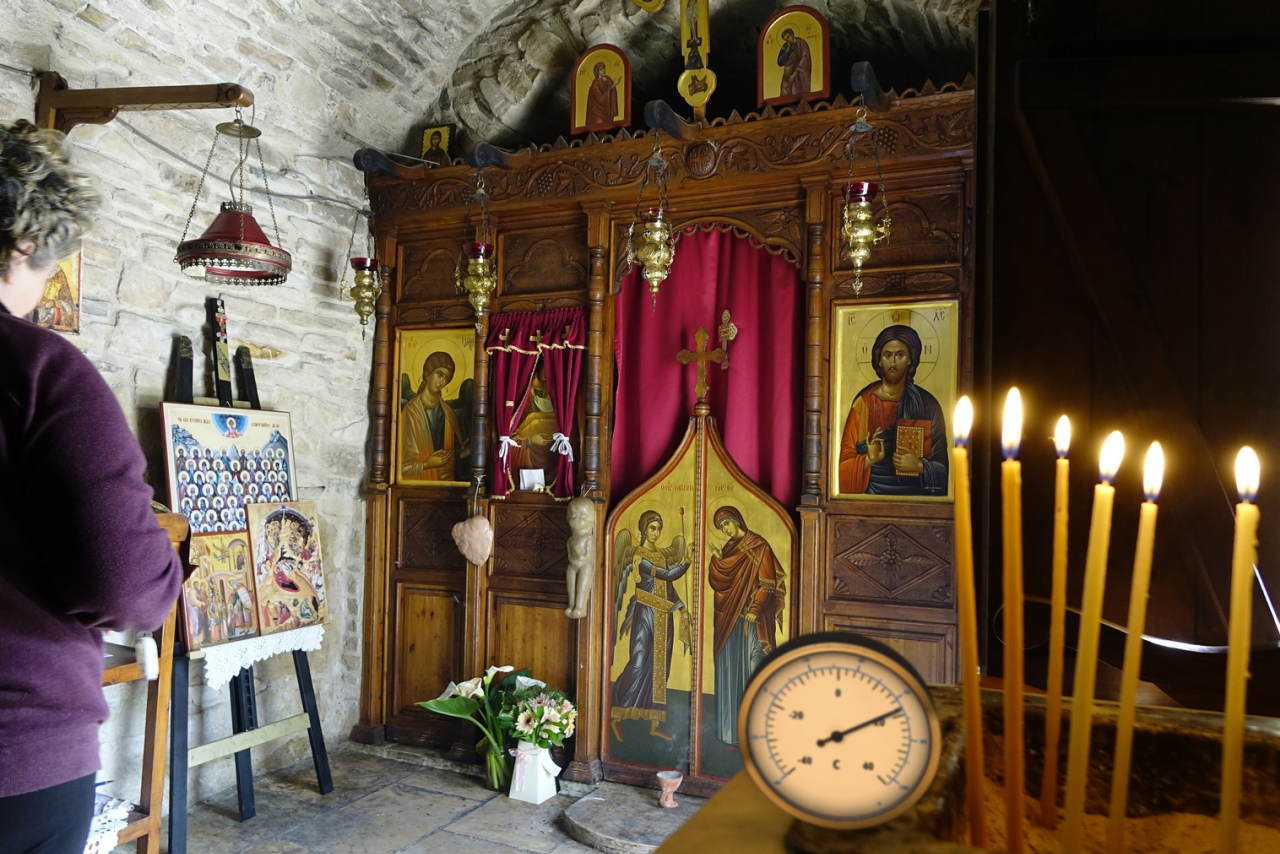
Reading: 18 °C
